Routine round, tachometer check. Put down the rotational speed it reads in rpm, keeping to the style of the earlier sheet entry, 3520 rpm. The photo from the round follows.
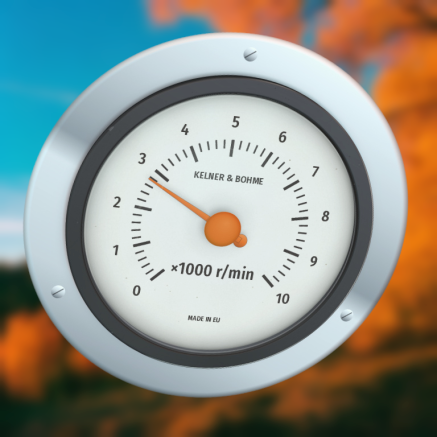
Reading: 2800 rpm
